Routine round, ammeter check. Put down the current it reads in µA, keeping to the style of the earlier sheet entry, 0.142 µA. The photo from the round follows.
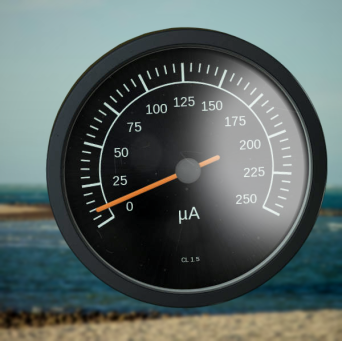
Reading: 10 µA
